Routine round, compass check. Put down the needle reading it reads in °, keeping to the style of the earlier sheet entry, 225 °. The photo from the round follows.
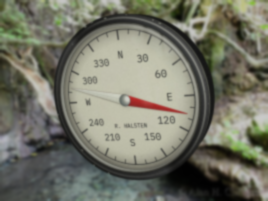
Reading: 105 °
